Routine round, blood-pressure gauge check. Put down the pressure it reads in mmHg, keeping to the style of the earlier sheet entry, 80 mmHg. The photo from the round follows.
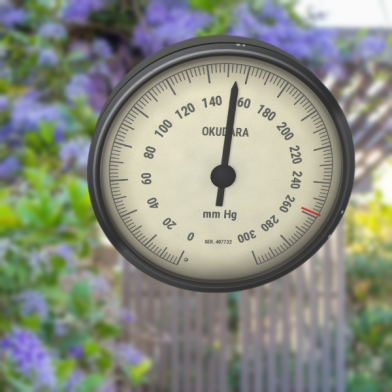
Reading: 154 mmHg
